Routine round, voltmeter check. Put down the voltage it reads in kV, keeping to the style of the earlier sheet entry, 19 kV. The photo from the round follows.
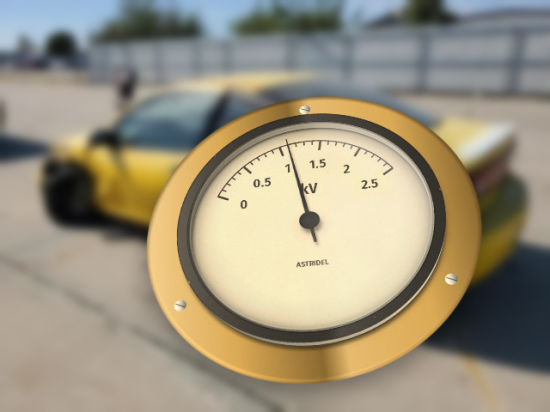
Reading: 1.1 kV
